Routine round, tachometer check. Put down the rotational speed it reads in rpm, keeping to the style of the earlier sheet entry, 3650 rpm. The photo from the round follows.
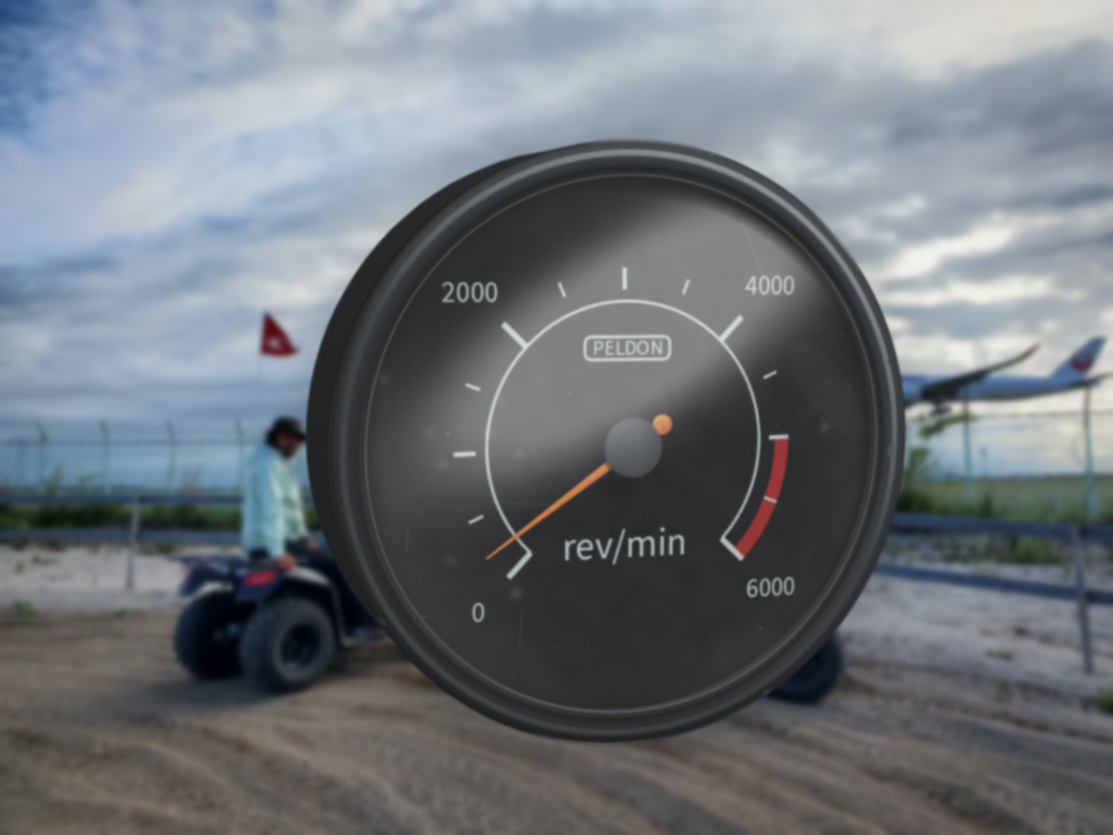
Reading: 250 rpm
